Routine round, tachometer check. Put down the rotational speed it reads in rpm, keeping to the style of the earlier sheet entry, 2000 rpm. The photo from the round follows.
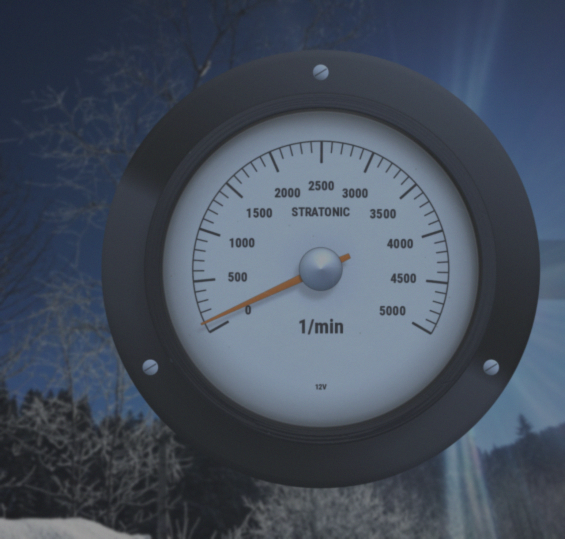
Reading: 100 rpm
